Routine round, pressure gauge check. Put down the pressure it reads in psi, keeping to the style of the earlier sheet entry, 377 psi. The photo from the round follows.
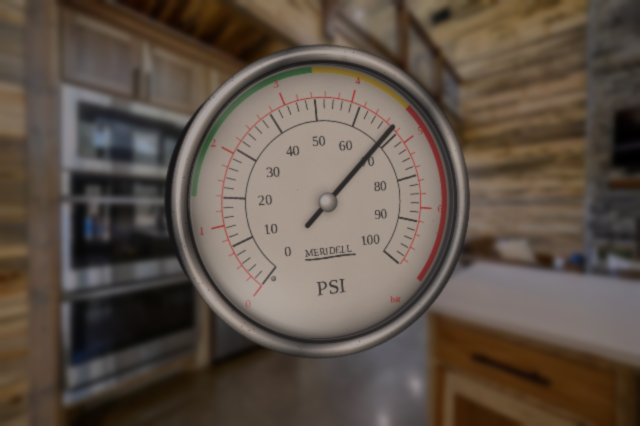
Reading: 68 psi
